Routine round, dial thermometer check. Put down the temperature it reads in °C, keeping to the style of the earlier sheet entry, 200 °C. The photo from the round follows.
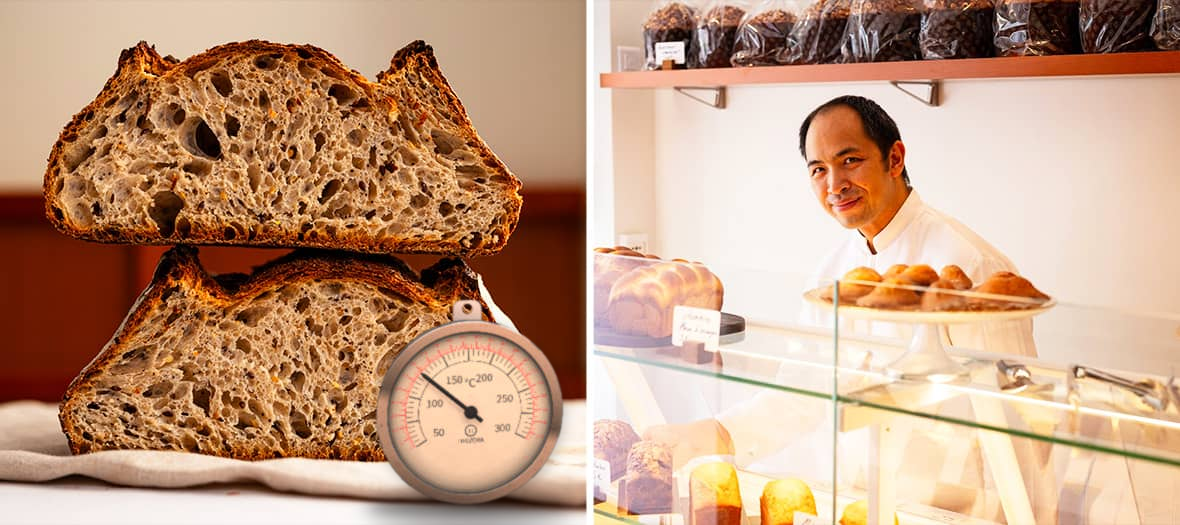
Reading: 125 °C
